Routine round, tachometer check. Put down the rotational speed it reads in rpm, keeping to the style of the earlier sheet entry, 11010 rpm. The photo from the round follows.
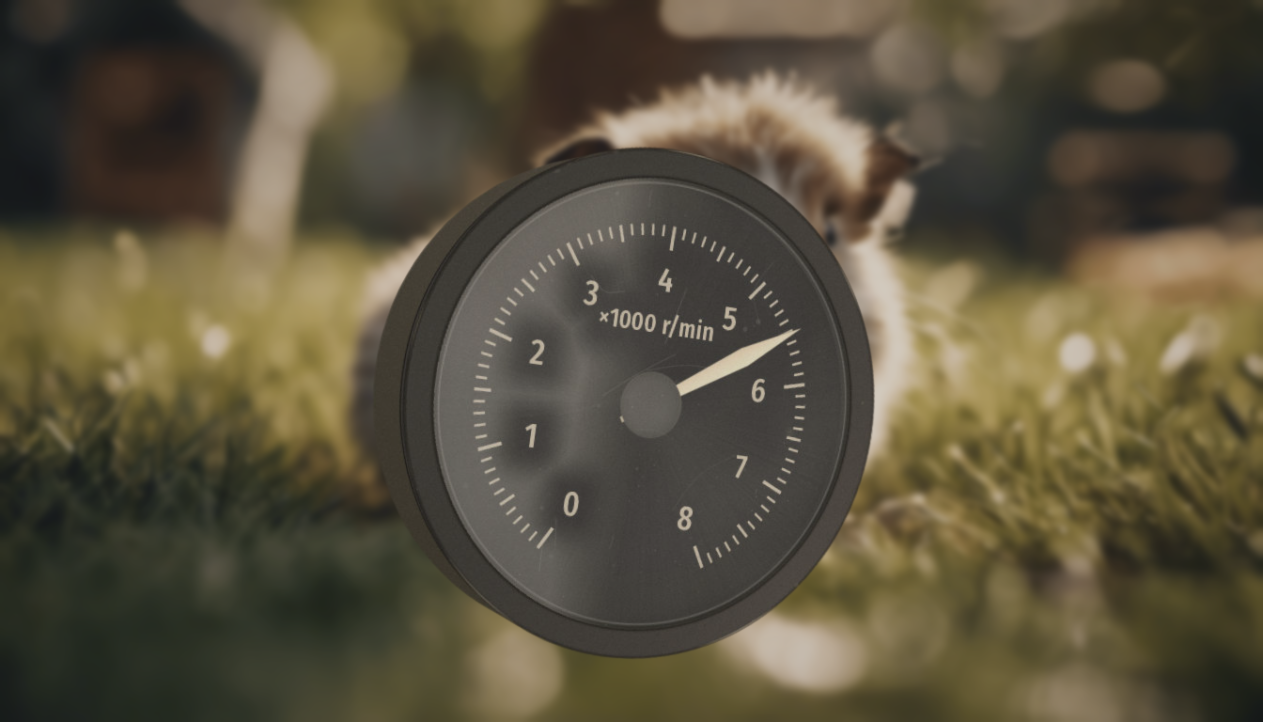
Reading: 5500 rpm
